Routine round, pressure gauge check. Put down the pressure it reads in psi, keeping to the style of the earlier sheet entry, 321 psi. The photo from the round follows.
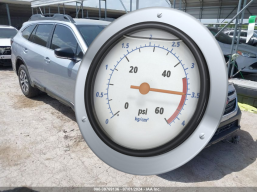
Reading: 50 psi
